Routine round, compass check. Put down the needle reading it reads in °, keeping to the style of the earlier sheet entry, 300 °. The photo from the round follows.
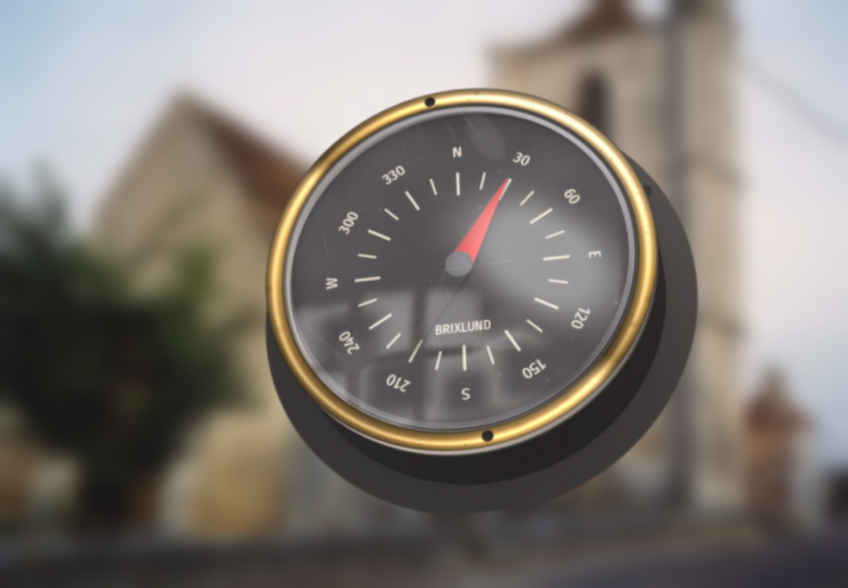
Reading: 30 °
